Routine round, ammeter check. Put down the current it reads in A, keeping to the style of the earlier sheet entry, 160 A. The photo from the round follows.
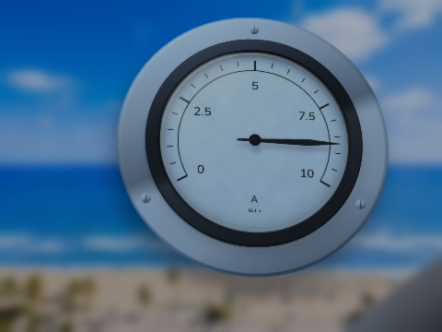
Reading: 8.75 A
